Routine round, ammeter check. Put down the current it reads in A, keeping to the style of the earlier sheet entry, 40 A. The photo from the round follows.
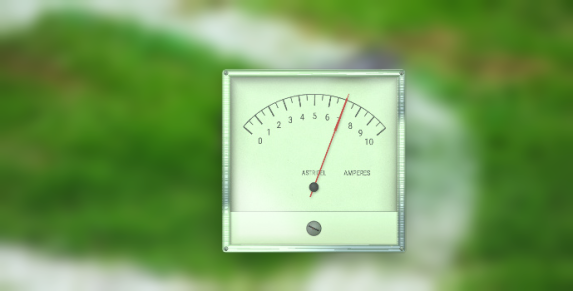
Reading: 7 A
